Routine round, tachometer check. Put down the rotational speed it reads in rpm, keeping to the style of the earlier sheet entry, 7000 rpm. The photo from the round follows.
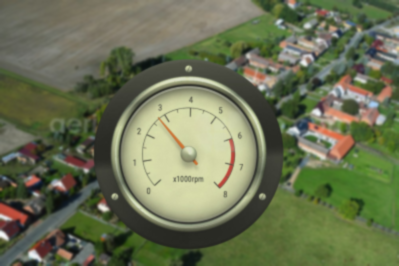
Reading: 2750 rpm
